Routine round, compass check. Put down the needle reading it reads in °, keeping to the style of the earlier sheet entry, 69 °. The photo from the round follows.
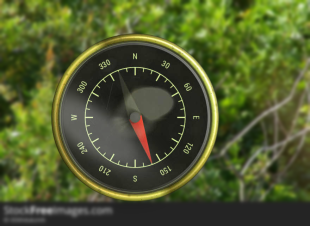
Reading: 160 °
